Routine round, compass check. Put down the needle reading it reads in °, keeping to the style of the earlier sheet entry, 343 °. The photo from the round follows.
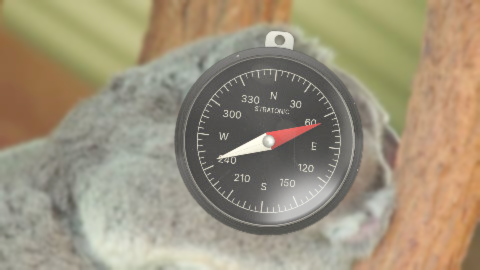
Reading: 65 °
